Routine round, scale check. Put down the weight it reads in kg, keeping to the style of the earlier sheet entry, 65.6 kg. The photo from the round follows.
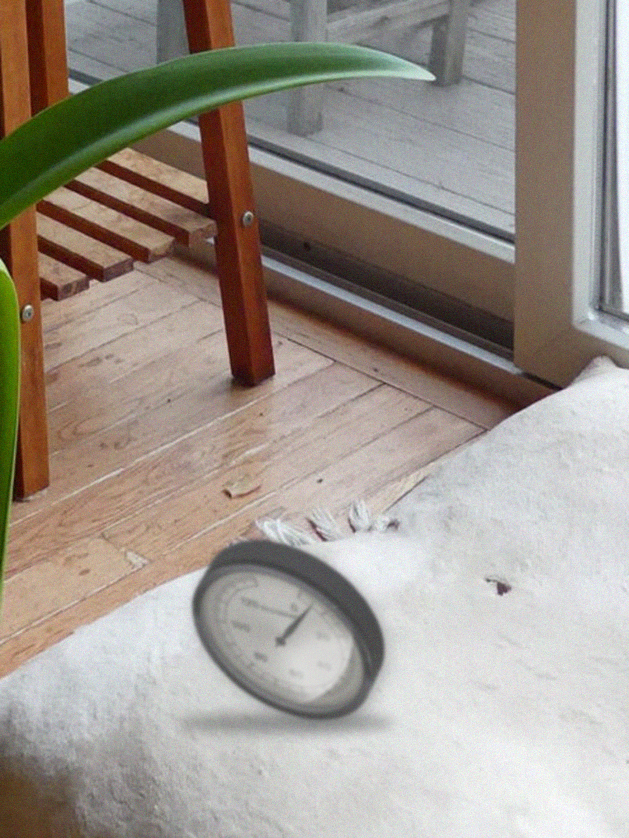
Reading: 5 kg
